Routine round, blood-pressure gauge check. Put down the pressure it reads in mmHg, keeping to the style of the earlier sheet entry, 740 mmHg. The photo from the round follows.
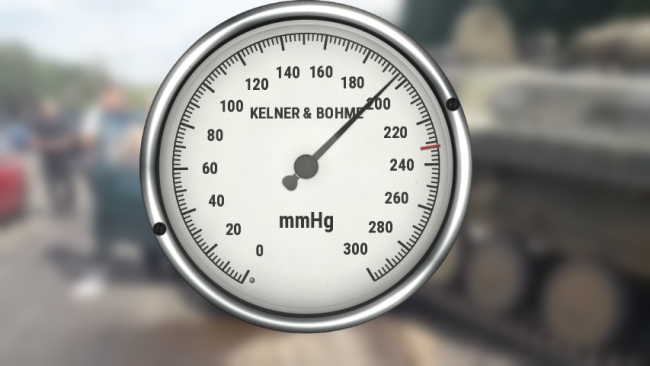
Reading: 196 mmHg
